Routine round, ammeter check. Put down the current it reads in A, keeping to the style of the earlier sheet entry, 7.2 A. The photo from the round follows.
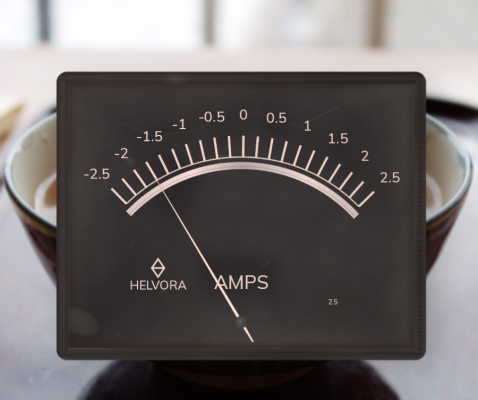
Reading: -1.75 A
